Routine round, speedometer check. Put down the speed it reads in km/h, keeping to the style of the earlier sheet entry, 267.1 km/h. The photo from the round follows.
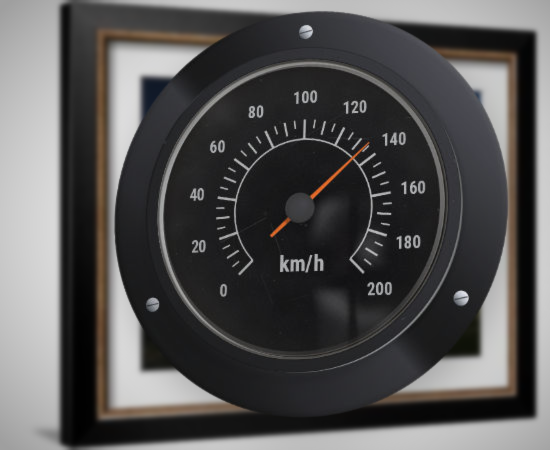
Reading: 135 km/h
